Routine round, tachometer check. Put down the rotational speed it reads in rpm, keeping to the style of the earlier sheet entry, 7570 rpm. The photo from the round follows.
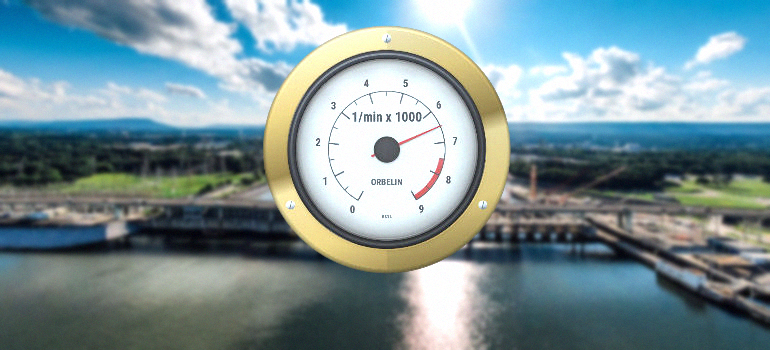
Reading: 6500 rpm
